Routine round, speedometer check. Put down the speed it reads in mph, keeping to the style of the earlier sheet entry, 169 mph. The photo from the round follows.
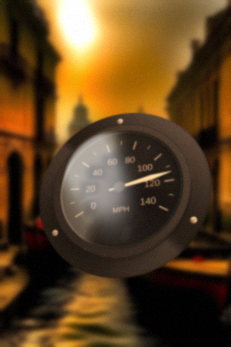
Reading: 115 mph
